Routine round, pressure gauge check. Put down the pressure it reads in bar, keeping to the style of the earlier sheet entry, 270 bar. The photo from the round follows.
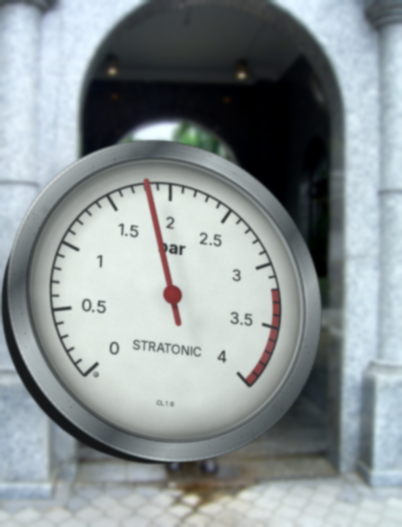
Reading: 1.8 bar
